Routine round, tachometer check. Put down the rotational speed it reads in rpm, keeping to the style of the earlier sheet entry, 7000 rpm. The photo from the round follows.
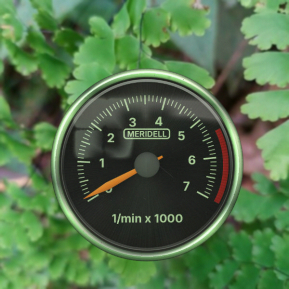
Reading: 100 rpm
